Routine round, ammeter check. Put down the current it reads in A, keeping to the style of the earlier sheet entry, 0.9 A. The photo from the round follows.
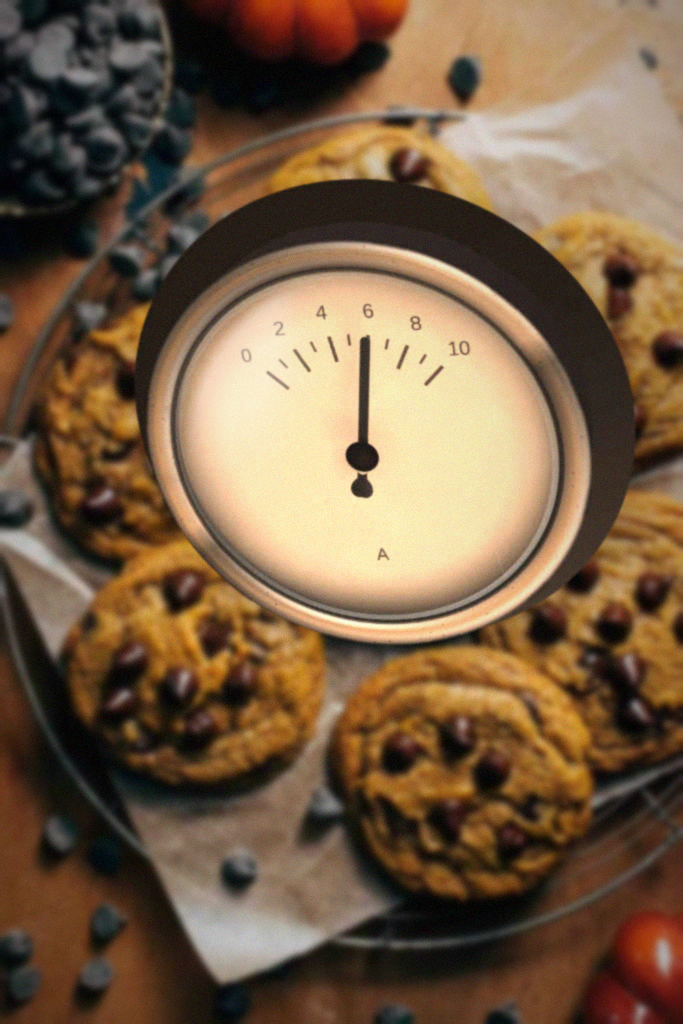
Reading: 6 A
